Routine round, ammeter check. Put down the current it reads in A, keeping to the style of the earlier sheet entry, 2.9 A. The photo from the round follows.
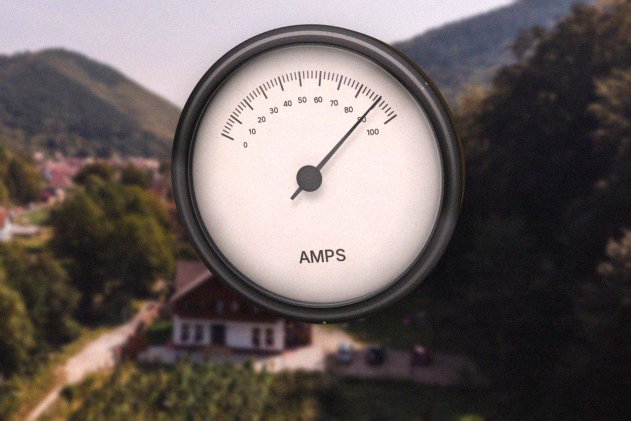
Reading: 90 A
